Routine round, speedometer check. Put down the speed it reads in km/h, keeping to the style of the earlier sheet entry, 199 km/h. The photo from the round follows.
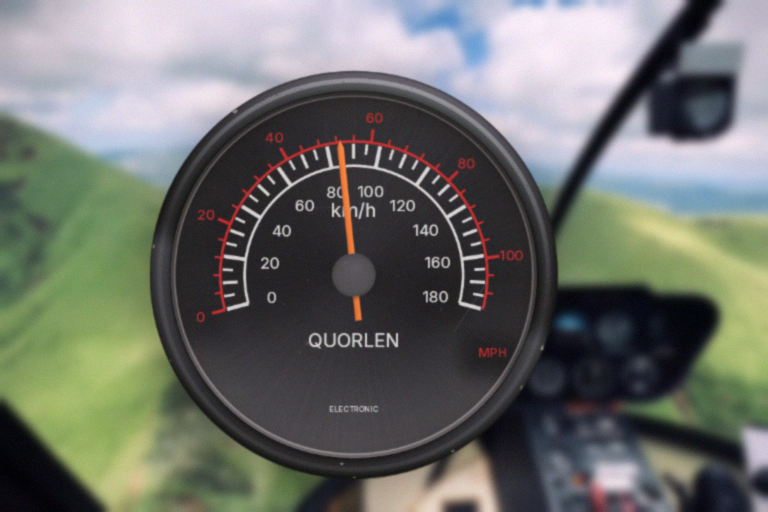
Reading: 85 km/h
